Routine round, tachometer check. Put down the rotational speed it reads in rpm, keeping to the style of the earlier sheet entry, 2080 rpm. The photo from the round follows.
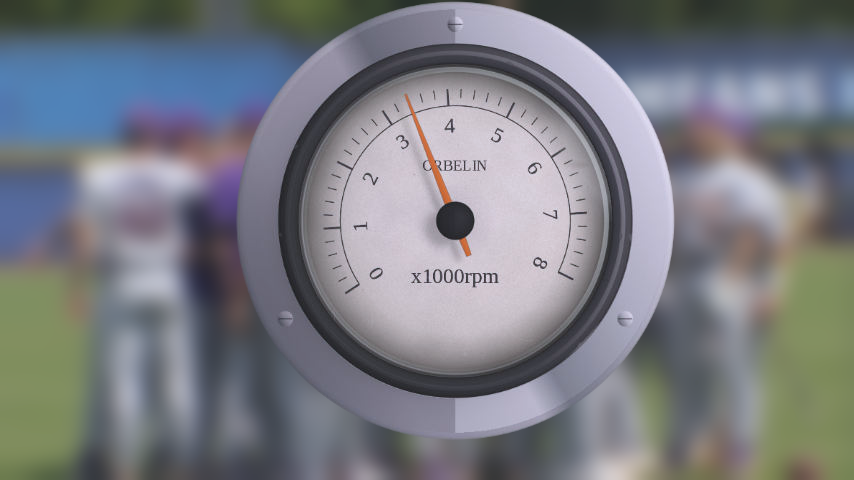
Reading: 3400 rpm
